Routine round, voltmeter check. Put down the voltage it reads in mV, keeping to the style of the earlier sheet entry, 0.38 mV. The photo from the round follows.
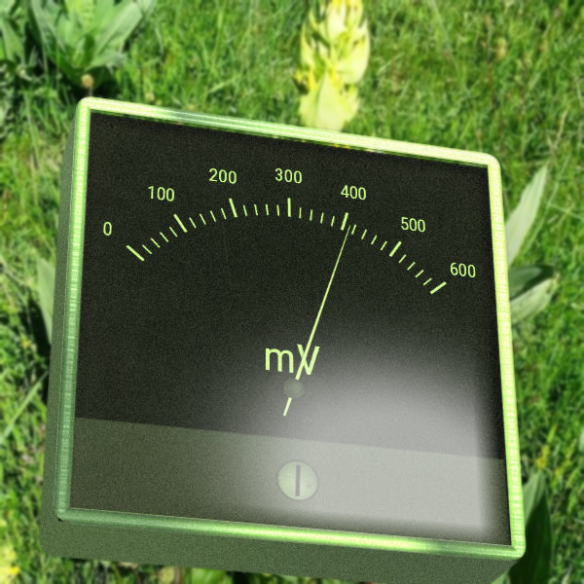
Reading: 410 mV
